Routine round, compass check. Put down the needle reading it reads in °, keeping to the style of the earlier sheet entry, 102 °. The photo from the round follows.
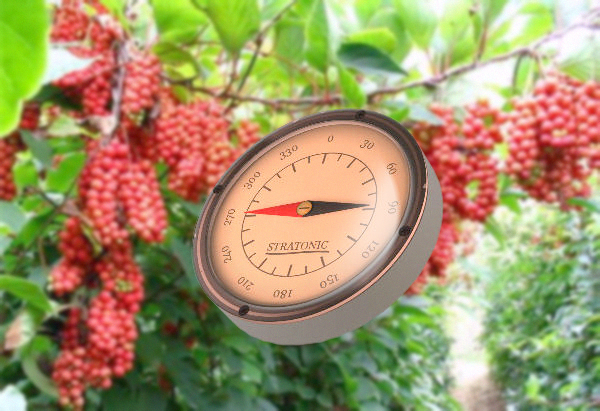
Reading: 270 °
